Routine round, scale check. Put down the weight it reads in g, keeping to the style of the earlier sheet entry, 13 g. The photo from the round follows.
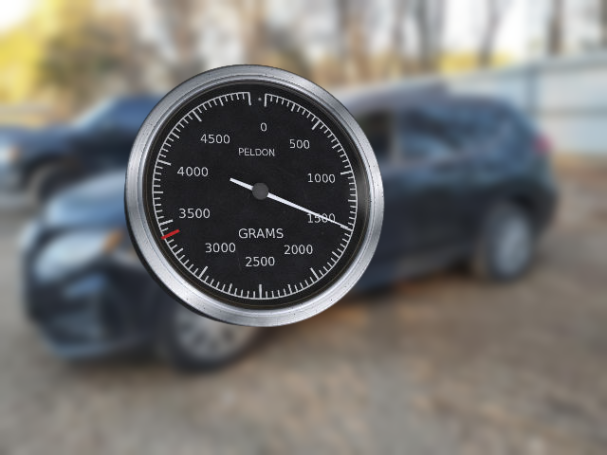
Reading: 1500 g
